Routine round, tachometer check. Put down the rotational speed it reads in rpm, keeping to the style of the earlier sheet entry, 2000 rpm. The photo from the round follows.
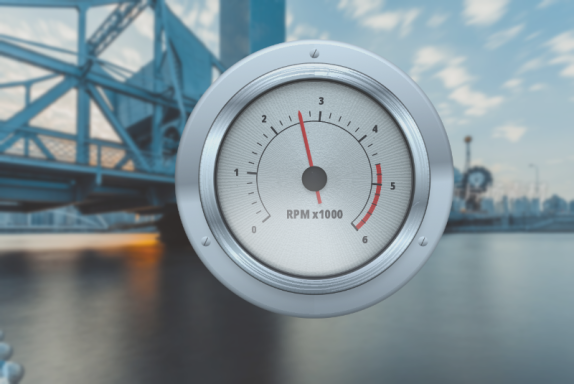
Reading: 2600 rpm
